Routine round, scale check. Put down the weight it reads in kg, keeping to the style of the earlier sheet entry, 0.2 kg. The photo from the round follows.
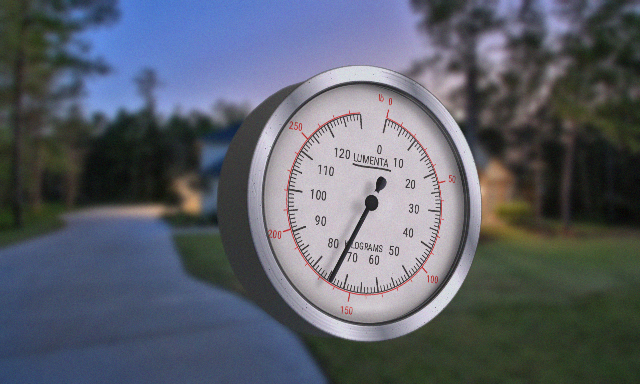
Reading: 75 kg
